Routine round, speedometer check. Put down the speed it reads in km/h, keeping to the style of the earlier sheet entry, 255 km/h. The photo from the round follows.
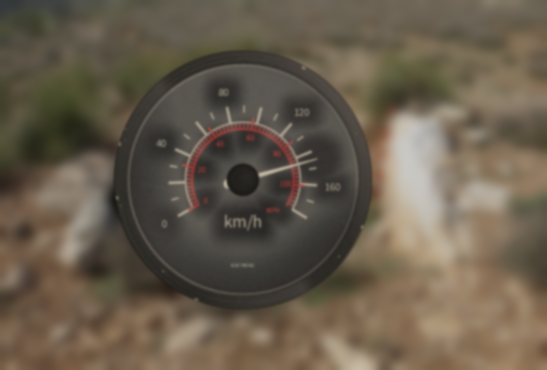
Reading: 145 km/h
